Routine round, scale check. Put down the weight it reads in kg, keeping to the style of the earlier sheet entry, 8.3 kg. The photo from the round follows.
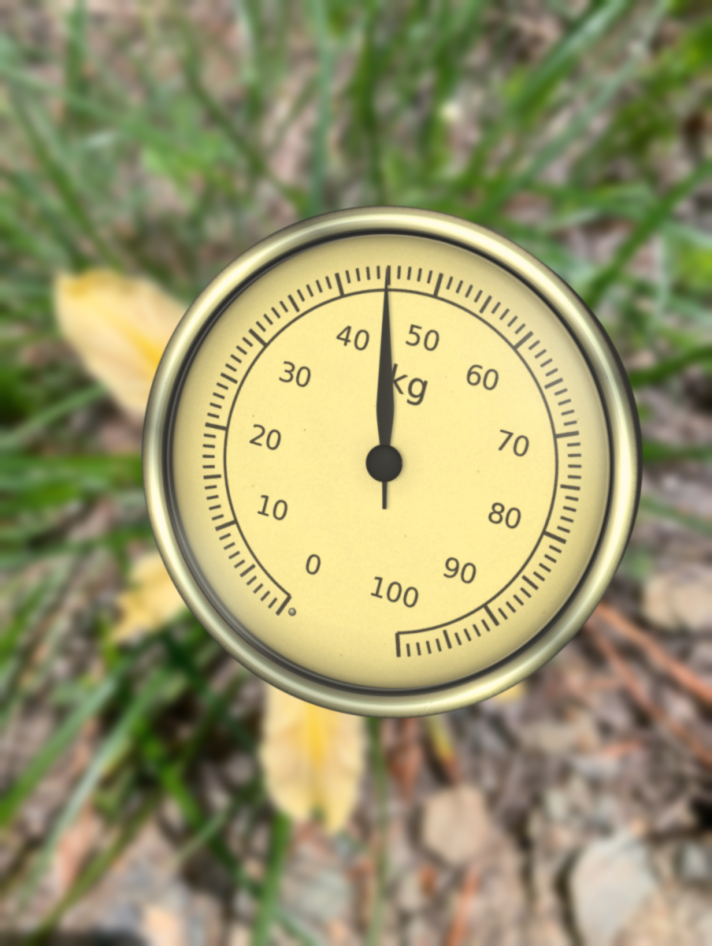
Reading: 45 kg
